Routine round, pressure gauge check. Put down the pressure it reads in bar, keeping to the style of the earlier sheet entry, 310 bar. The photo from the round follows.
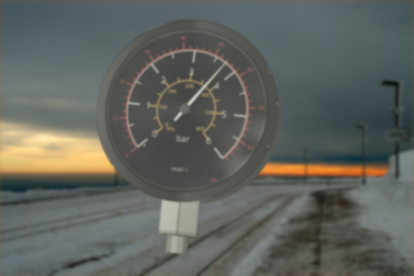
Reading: 3.75 bar
